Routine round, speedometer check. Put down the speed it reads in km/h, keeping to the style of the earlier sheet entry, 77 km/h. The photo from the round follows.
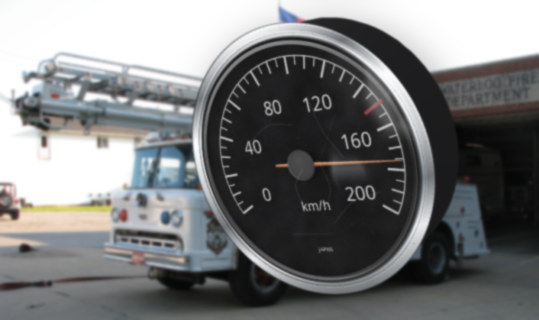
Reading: 175 km/h
